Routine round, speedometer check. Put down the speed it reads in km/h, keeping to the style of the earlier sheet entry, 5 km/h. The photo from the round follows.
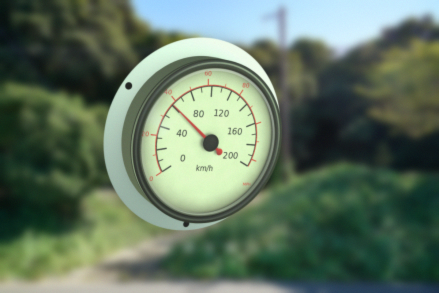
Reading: 60 km/h
